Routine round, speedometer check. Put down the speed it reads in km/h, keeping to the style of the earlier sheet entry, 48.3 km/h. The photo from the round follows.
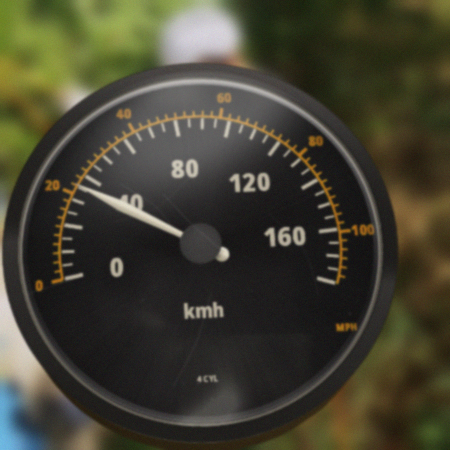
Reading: 35 km/h
